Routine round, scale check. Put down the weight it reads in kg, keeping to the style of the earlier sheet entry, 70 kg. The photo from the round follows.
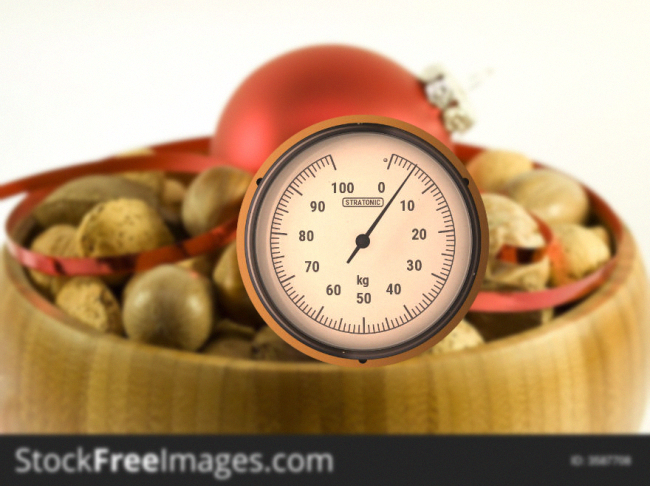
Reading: 5 kg
